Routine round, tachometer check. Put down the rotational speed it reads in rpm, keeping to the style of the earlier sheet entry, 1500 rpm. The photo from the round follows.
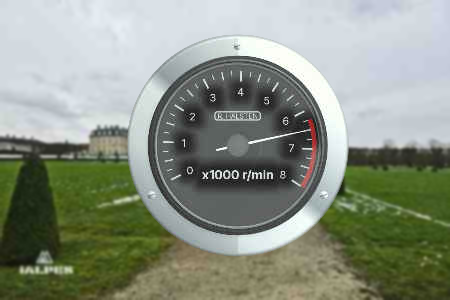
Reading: 6500 rpm
